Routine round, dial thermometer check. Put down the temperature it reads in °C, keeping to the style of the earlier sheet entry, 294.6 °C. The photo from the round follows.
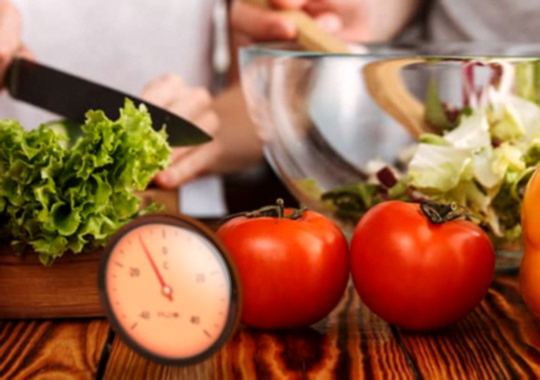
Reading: -8 °C
